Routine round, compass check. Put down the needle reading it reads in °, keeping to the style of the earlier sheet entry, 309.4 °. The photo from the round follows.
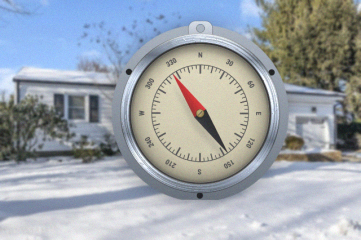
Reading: 325 °
